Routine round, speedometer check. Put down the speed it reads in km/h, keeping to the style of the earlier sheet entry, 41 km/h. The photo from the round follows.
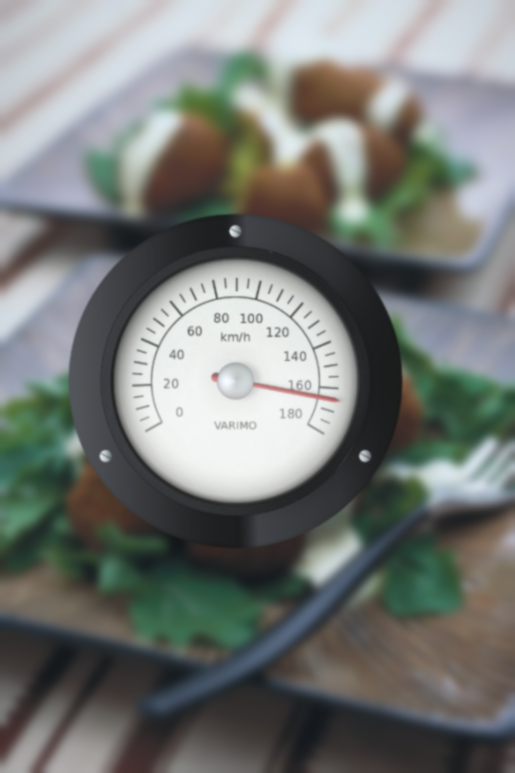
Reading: 165 km/h
